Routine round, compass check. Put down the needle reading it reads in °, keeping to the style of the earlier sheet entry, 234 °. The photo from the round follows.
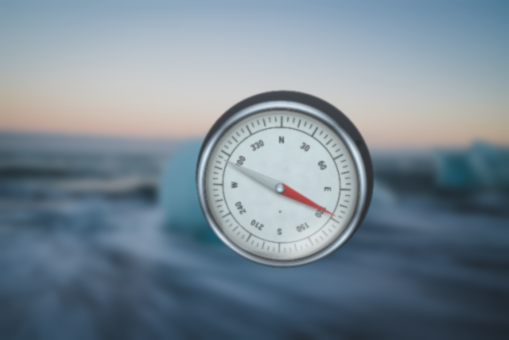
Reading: 115 °
